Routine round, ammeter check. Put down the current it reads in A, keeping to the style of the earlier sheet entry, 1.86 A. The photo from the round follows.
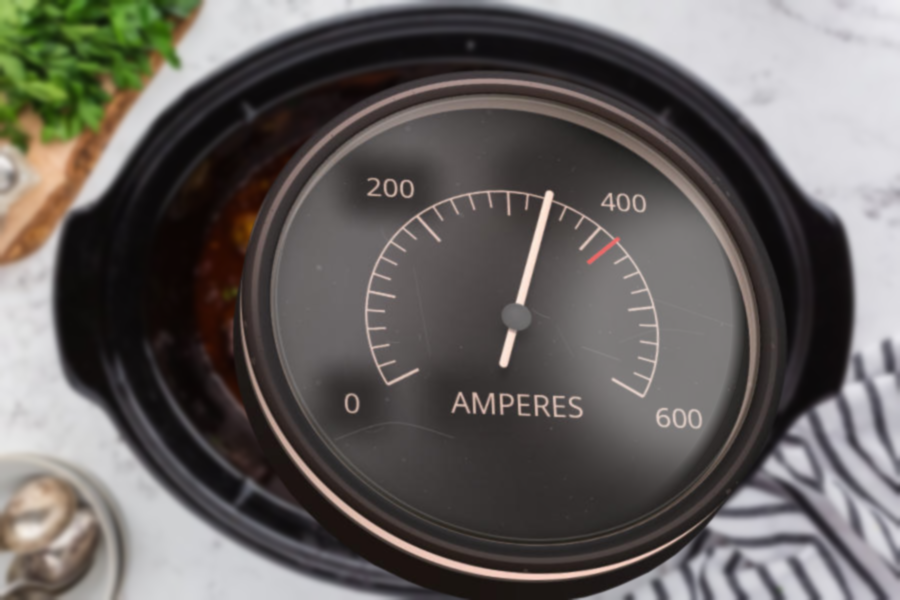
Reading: 340 A
